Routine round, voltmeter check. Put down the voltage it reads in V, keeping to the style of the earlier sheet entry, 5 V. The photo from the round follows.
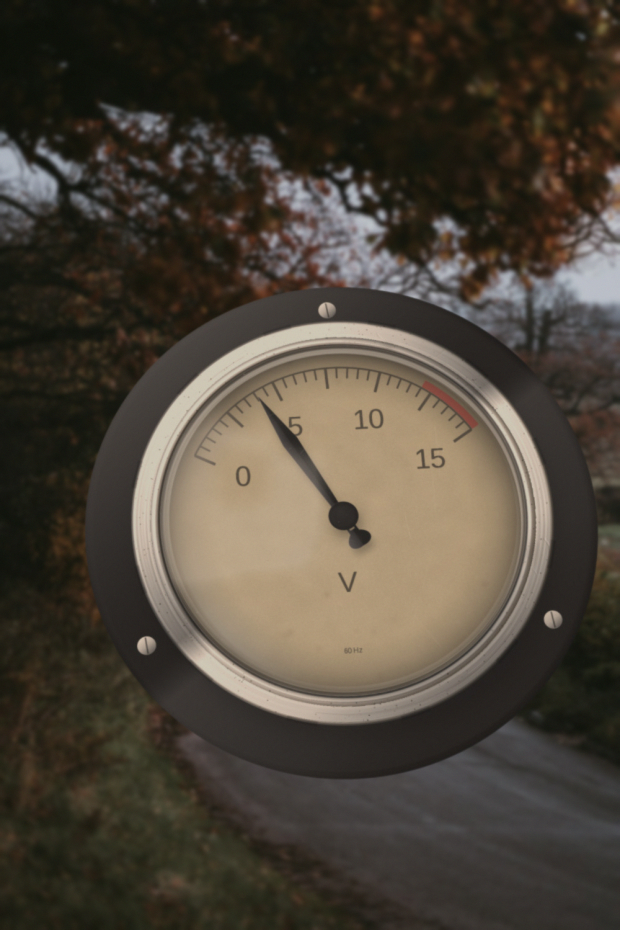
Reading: 4 V
